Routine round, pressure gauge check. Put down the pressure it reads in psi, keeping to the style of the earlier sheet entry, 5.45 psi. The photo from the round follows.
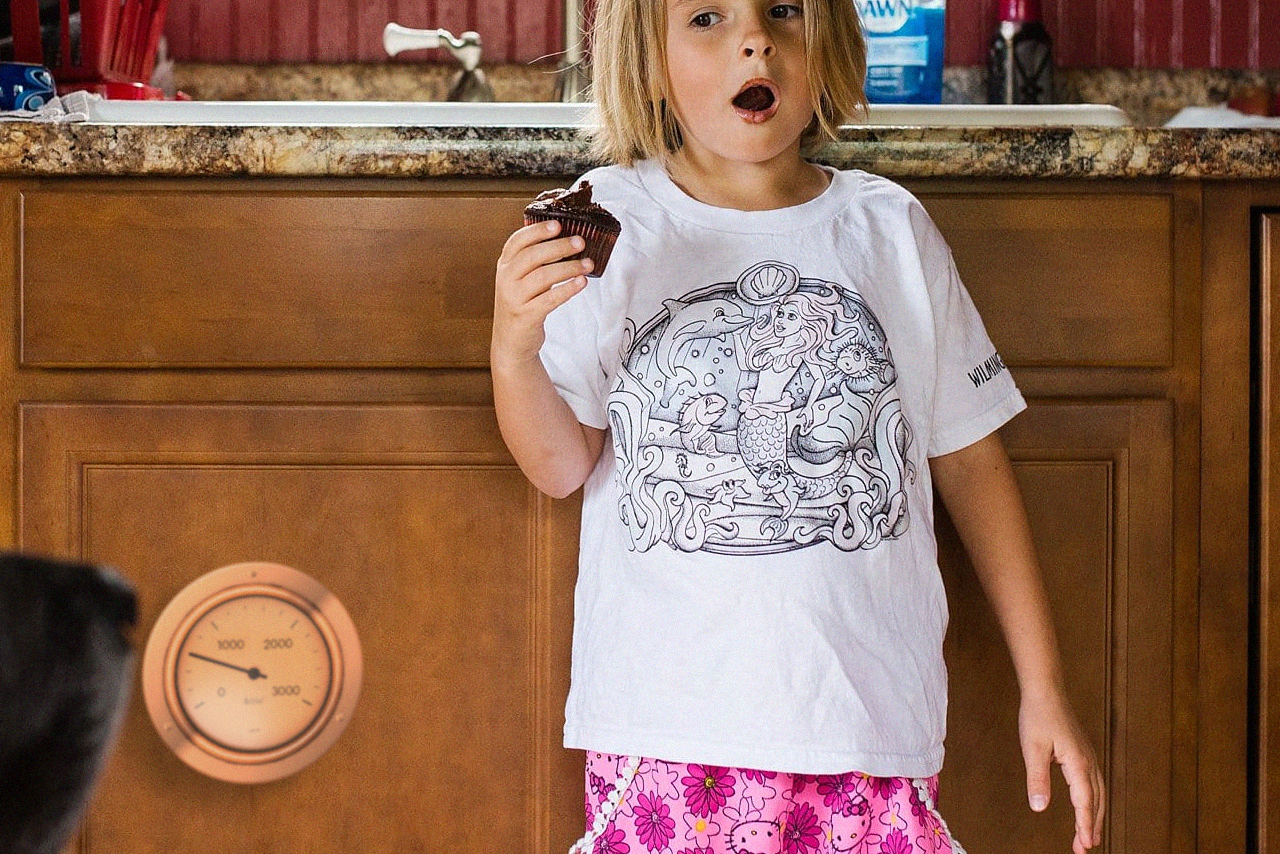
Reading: 600 psi
